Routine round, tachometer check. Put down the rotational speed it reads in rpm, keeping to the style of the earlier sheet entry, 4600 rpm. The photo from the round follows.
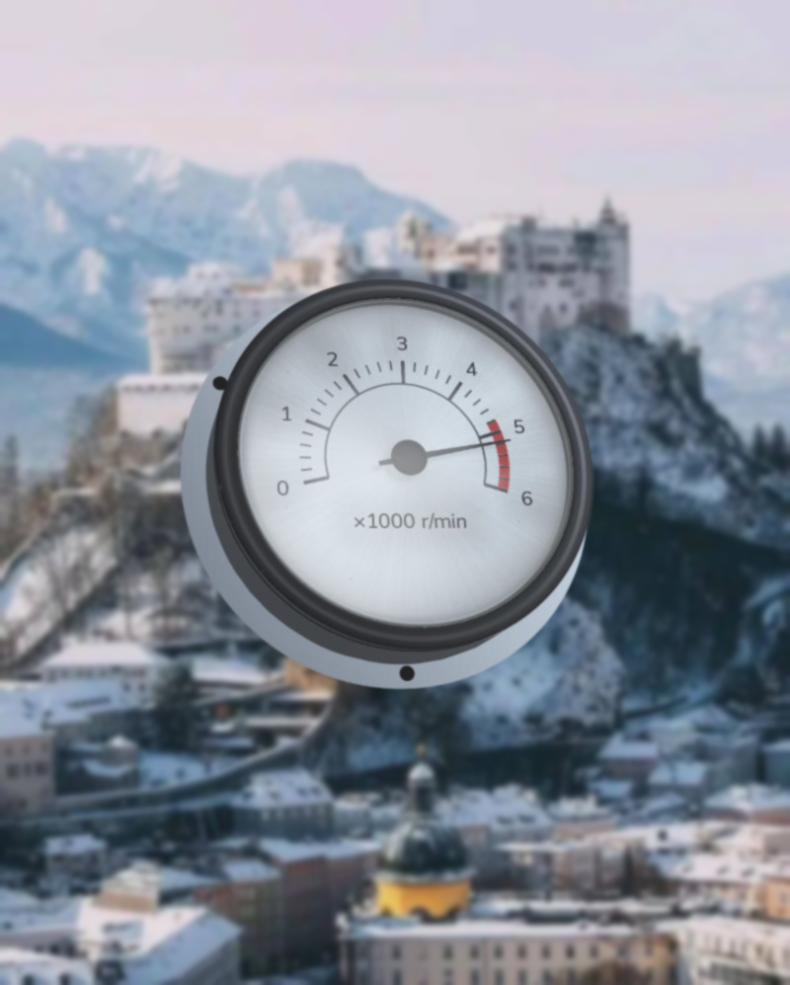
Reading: 5200 rpm
